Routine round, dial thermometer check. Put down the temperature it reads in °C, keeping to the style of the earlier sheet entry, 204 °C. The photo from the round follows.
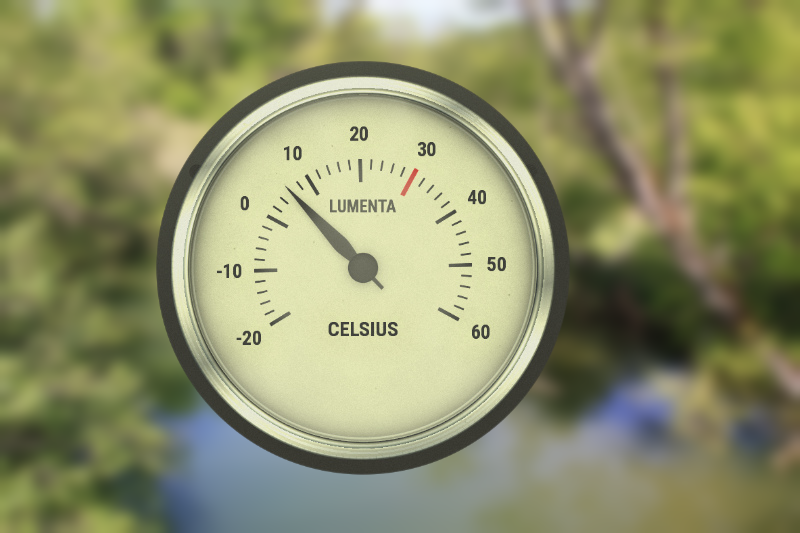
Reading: 6 °C
